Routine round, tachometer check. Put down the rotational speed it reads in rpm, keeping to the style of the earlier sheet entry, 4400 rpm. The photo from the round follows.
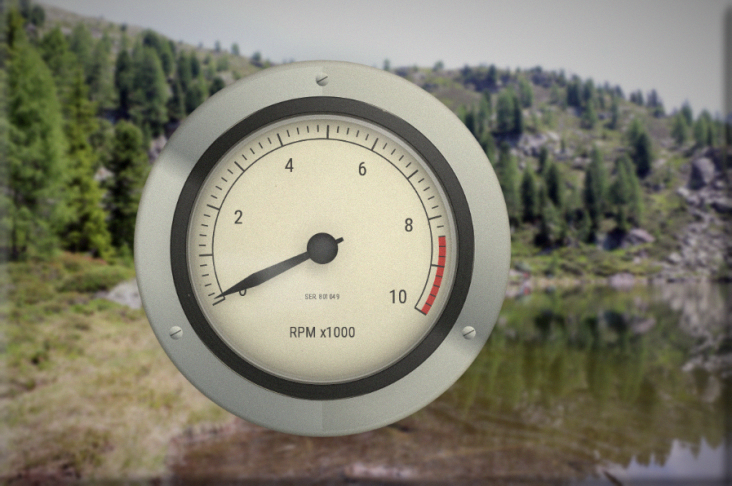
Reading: 100 rpm
